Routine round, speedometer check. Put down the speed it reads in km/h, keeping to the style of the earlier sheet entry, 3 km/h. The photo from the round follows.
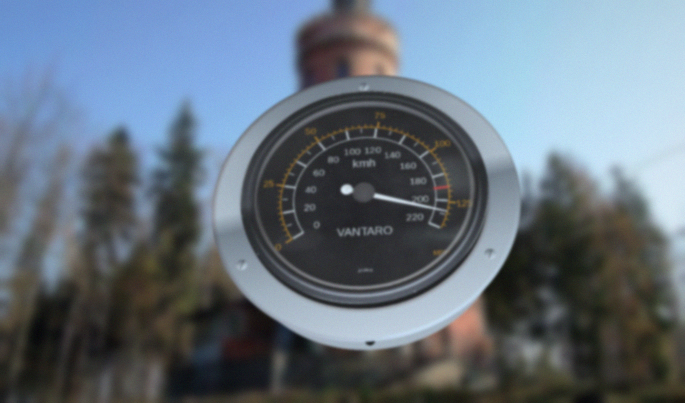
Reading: 210 km/h
